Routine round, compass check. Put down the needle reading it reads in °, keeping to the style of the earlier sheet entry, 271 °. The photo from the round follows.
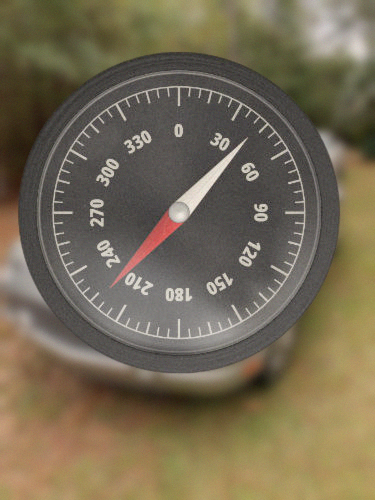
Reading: 222.5 °
